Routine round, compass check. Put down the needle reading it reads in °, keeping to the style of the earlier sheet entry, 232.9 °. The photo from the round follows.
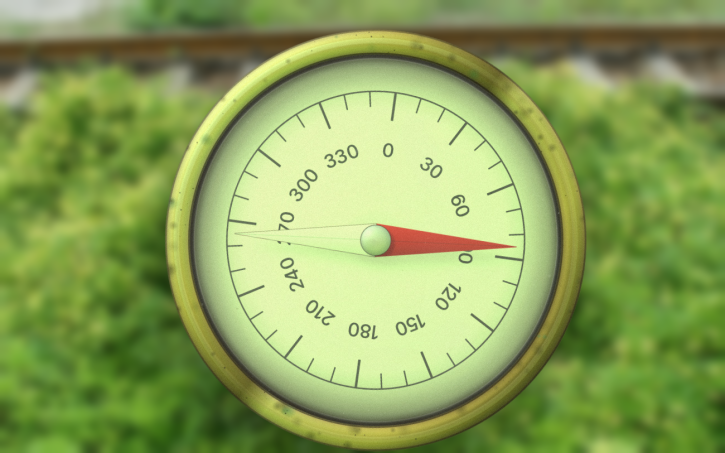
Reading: 85 °
